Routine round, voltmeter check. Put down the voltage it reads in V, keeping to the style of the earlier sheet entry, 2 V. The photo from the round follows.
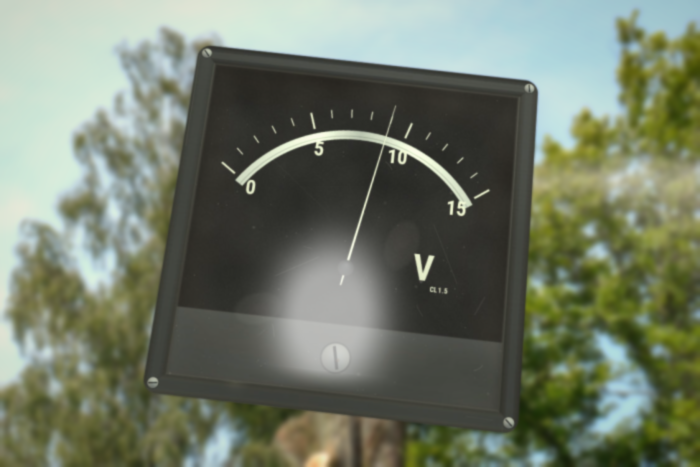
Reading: 9 V
